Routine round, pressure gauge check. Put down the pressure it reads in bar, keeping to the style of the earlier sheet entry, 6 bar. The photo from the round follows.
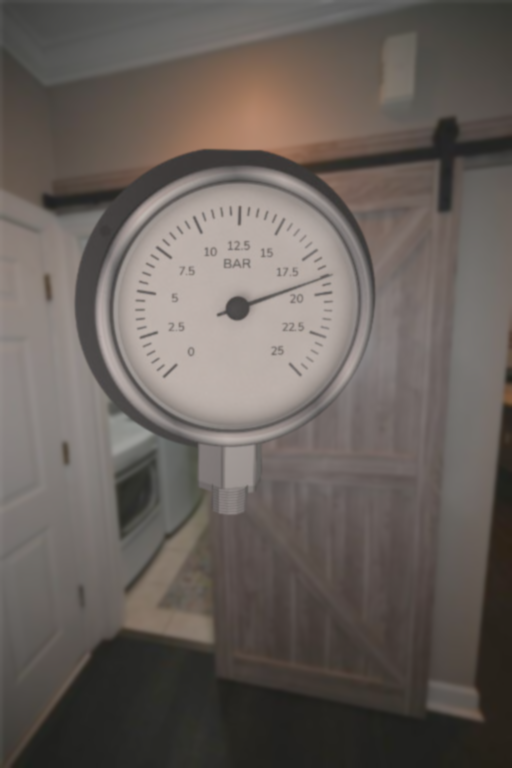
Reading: 19 bar
